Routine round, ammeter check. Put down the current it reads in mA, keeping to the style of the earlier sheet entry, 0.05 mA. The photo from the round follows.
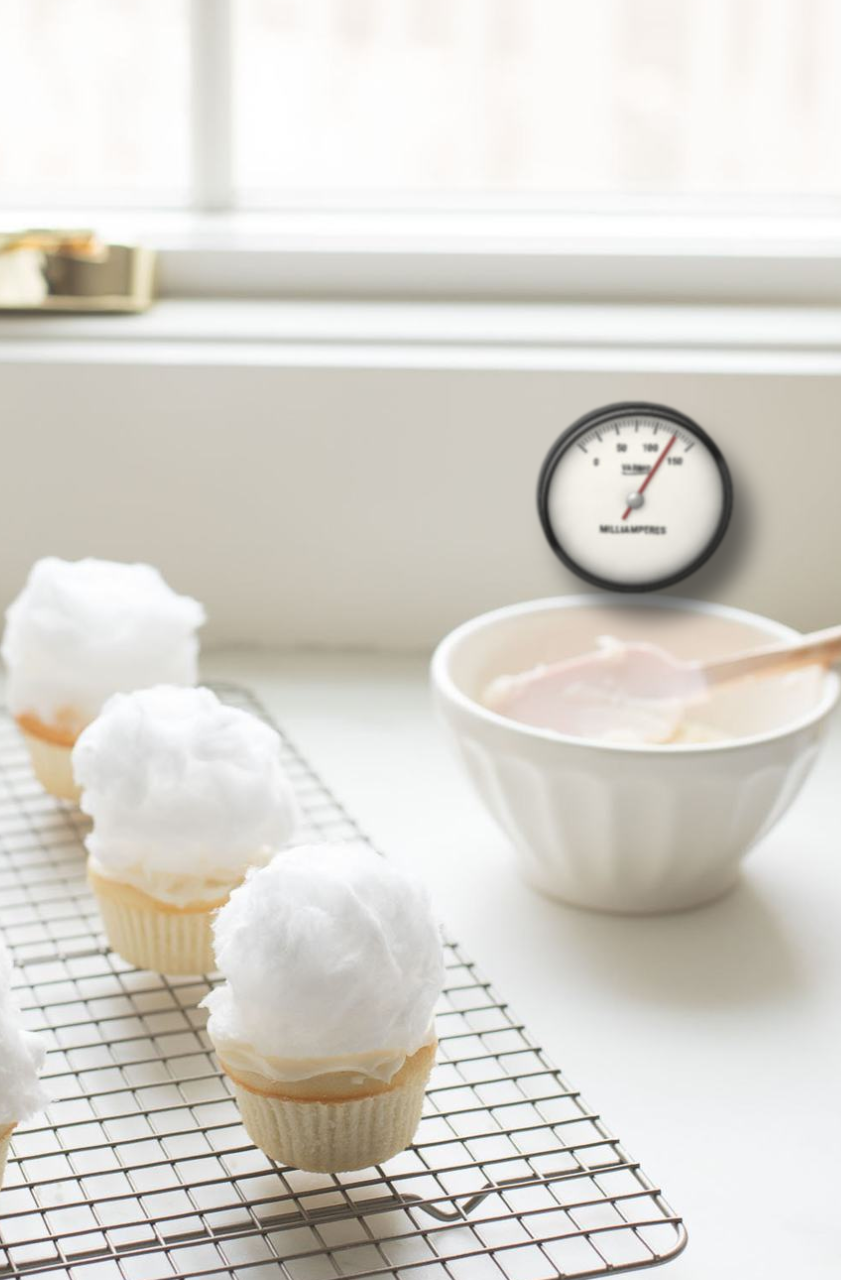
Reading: 125 mA
